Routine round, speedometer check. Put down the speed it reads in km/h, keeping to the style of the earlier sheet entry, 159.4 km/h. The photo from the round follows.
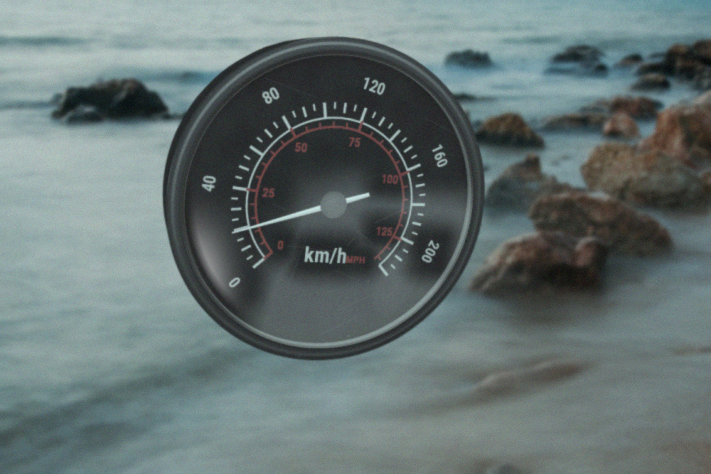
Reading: 20 km/h
